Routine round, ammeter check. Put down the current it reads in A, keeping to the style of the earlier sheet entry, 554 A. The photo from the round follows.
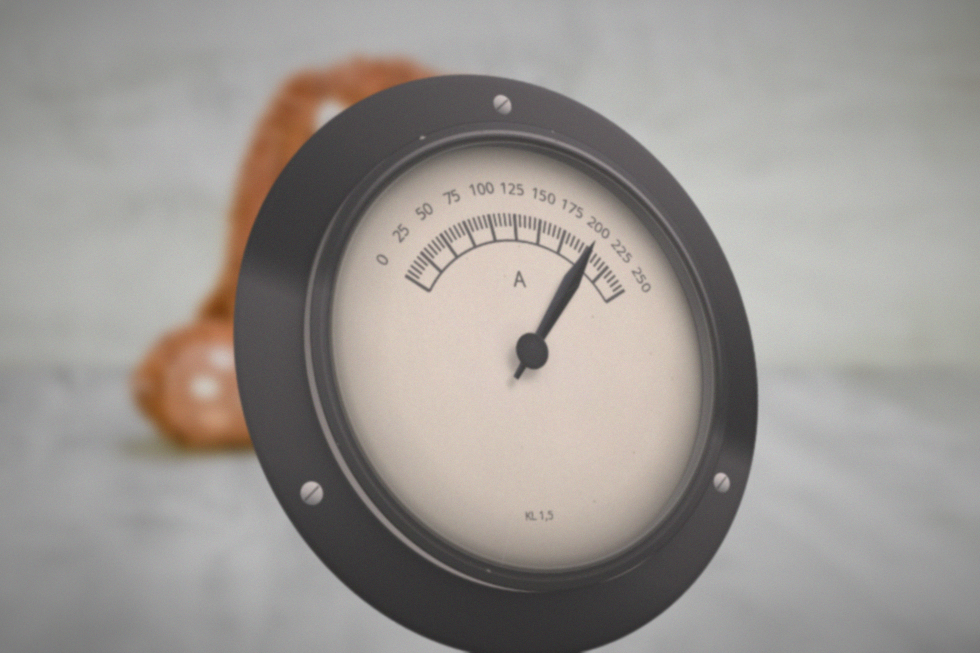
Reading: 200 A
